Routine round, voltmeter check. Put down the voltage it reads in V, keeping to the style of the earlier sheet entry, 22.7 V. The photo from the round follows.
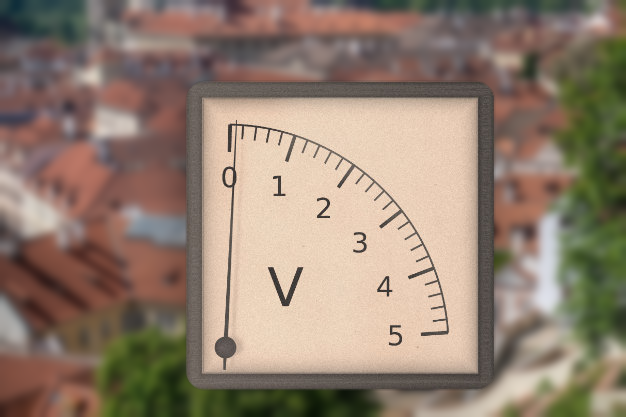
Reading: 0.1 V
